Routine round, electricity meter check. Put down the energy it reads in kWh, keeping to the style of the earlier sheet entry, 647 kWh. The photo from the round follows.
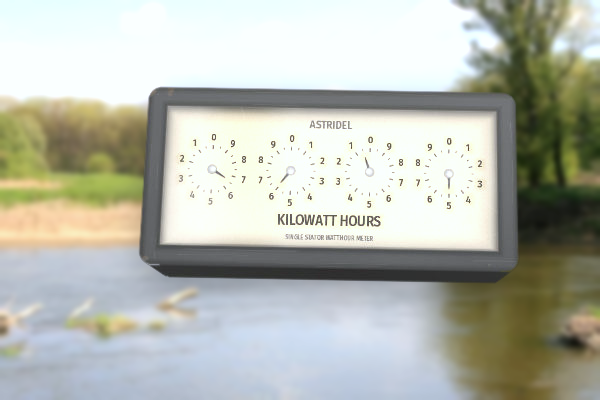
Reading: 6605 kWh
